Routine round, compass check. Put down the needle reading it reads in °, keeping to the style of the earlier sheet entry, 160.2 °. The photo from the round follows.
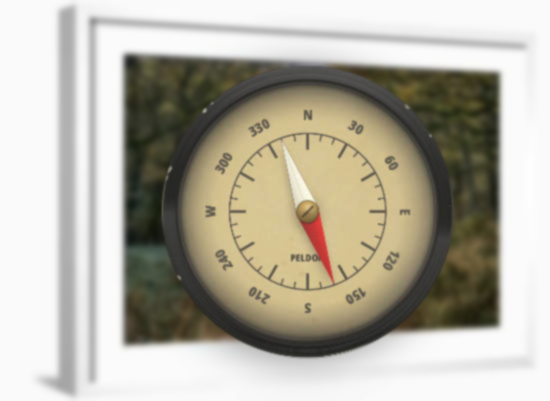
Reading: 160 °
